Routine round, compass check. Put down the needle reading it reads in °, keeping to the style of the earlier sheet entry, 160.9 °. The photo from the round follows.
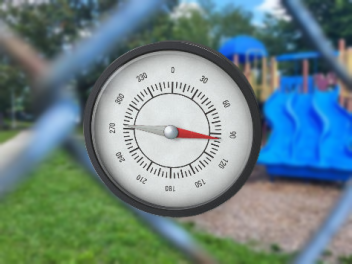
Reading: 95 °
